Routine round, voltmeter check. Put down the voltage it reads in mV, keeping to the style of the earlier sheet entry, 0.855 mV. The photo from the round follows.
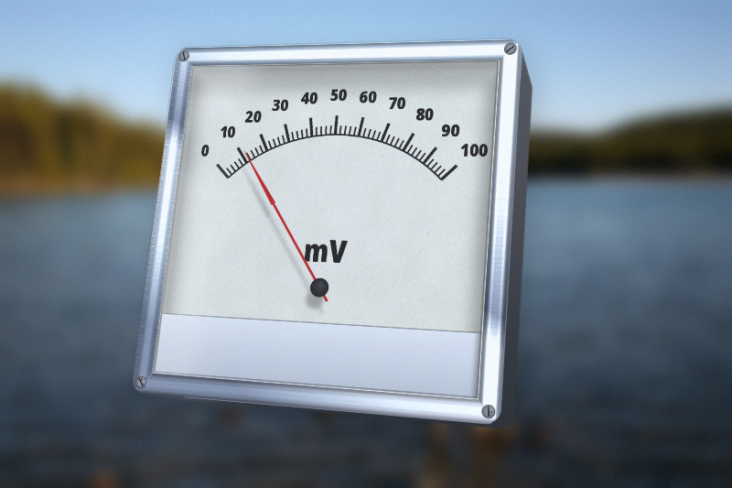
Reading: 12 mV
